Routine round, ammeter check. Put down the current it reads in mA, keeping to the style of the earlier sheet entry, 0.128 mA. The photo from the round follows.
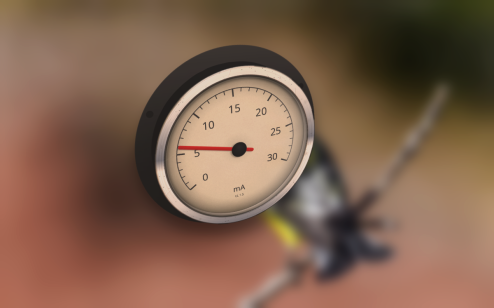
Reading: 6 mA
